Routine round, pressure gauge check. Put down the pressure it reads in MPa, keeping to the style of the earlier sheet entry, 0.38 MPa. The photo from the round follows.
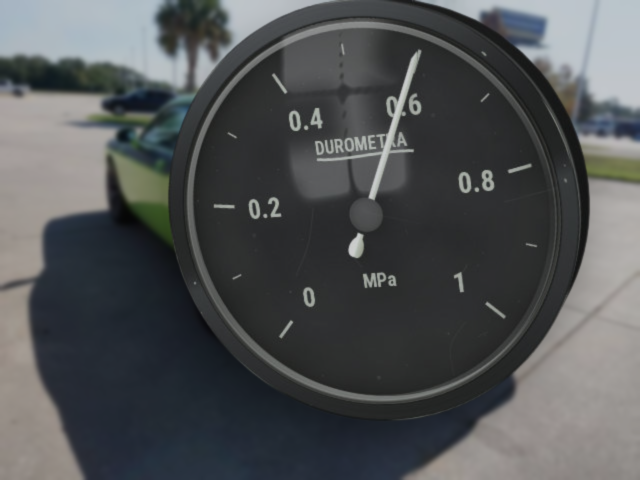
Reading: 0.6 MPa
